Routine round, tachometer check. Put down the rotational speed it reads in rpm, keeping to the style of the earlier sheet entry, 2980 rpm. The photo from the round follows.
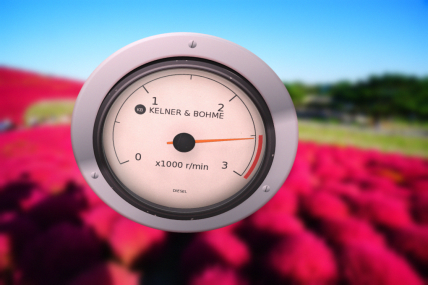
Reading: 2500 rpm
